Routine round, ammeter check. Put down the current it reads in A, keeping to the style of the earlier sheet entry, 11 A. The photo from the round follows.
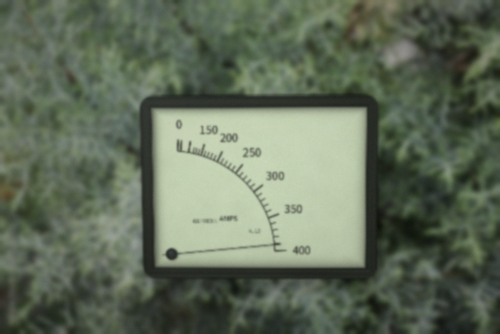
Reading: 390 A
